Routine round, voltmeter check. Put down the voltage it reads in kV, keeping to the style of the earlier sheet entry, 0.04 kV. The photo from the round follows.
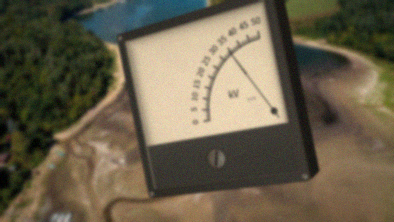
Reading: 35 kV
